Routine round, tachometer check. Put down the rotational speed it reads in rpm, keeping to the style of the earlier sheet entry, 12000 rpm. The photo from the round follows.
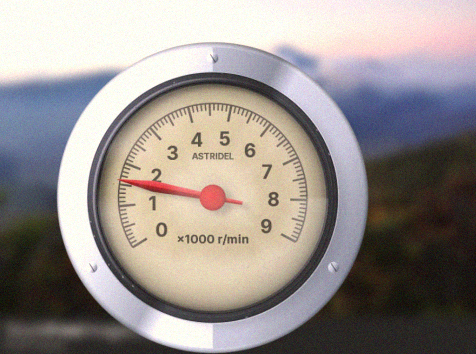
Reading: 1600 rpm
